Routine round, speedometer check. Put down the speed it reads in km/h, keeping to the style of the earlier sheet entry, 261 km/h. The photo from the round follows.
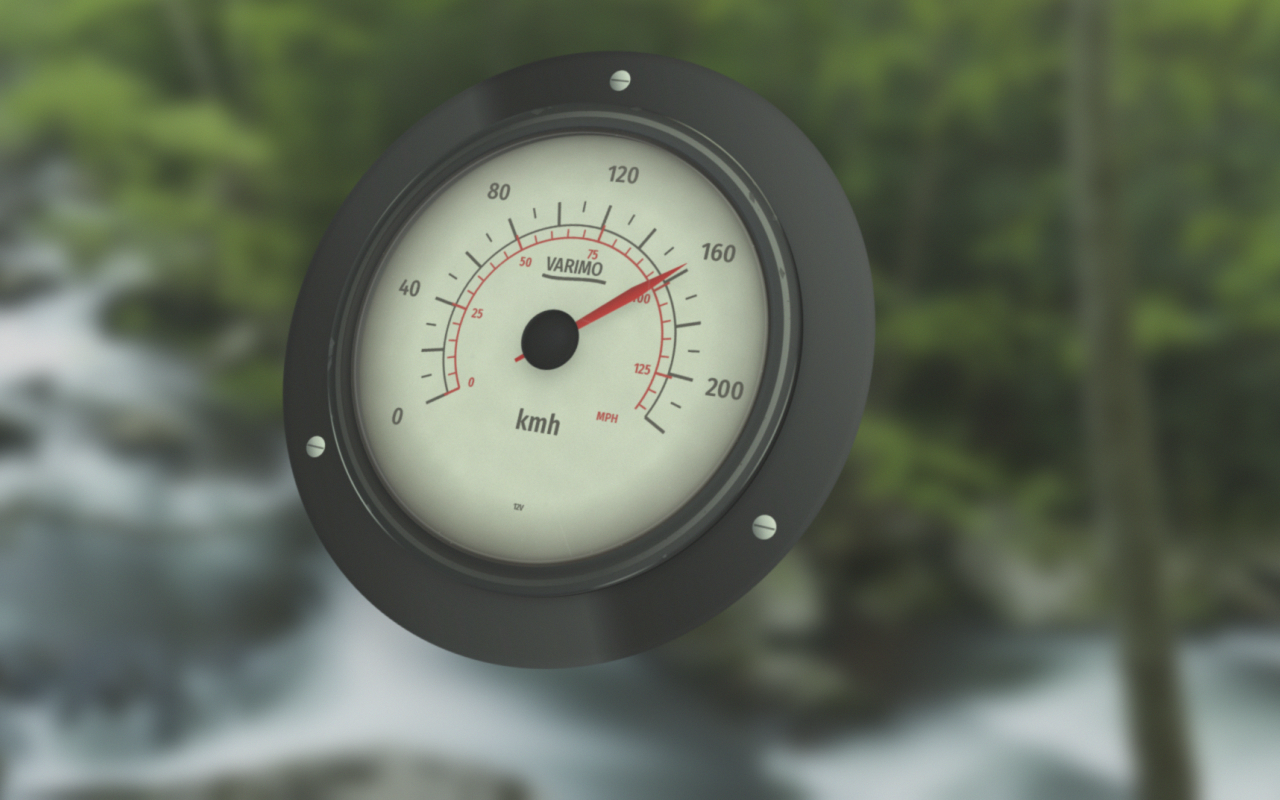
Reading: 160 km/h
